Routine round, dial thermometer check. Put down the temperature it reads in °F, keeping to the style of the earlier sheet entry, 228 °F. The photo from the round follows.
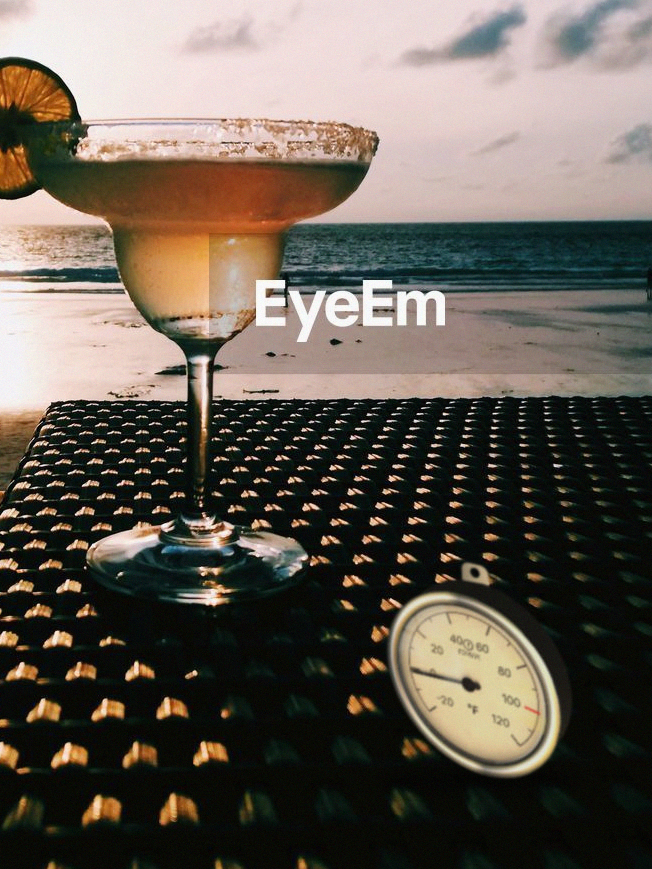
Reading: 0 °F
